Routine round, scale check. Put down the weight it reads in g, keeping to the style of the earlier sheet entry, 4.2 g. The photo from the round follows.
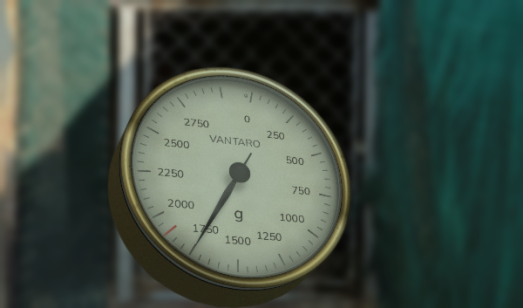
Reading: 1750 g
